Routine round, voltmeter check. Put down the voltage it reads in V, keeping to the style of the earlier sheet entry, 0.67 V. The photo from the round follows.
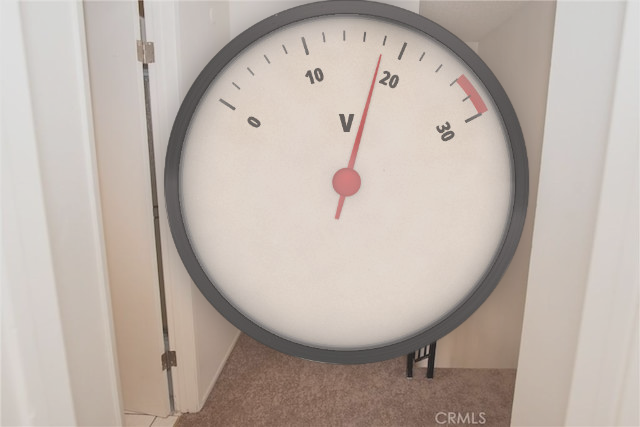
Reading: 18 V
